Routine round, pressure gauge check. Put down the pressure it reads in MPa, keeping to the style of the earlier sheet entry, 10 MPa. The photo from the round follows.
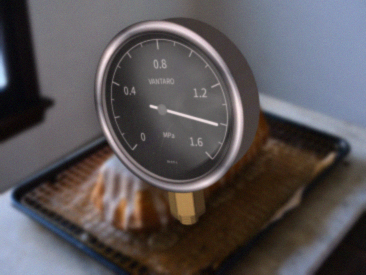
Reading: 1.4 MPa
